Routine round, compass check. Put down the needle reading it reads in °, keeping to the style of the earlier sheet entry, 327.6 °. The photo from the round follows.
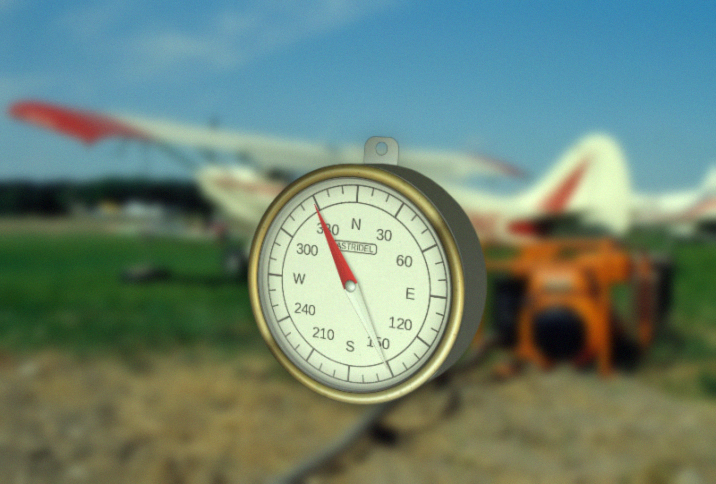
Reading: 330 °
